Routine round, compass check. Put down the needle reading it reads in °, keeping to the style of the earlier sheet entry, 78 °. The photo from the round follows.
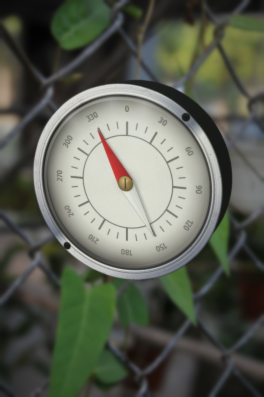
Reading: 330 °
